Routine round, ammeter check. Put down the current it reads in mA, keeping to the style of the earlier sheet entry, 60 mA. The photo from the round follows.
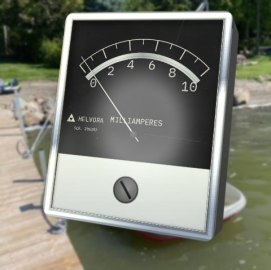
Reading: 0.5 mA
